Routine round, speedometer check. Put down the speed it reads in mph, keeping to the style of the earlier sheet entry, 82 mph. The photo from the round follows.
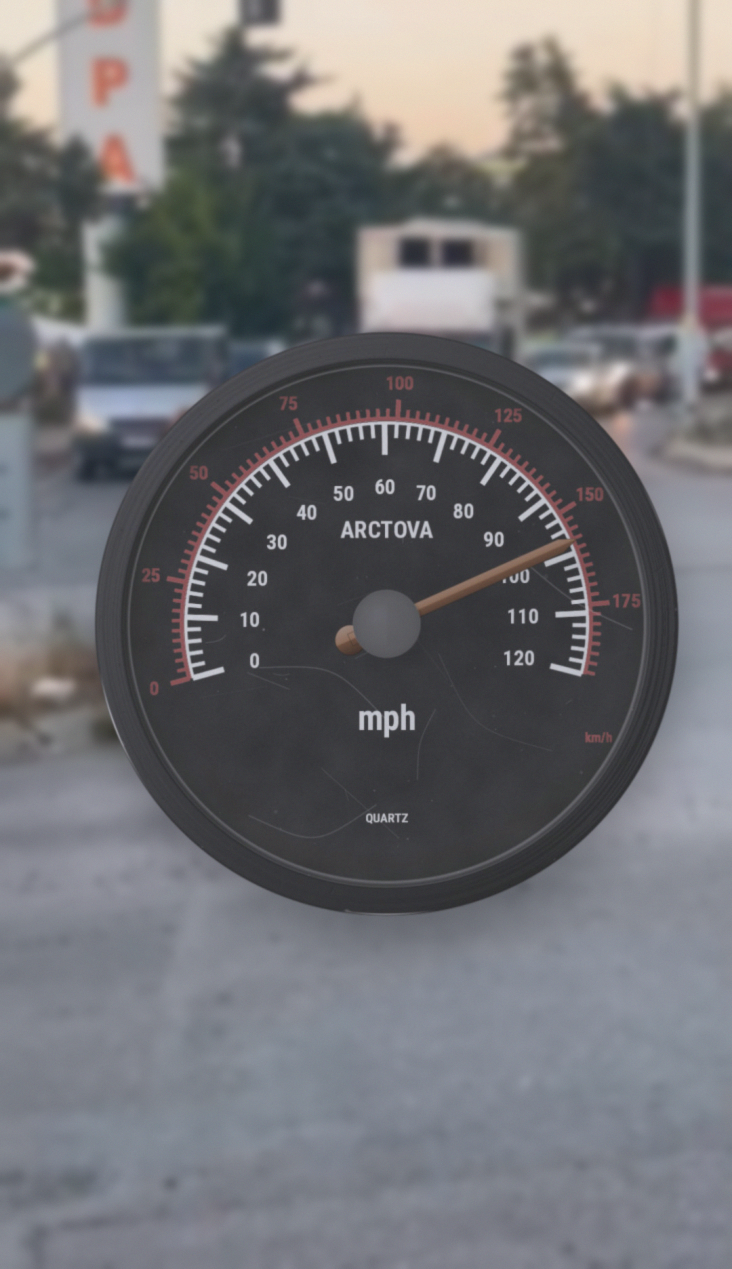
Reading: 98 mph
